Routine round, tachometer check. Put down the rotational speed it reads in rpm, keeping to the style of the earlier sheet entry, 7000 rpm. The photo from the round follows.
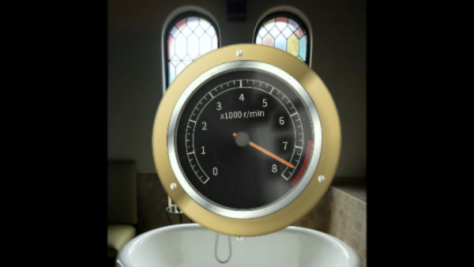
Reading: 7600 rpm
